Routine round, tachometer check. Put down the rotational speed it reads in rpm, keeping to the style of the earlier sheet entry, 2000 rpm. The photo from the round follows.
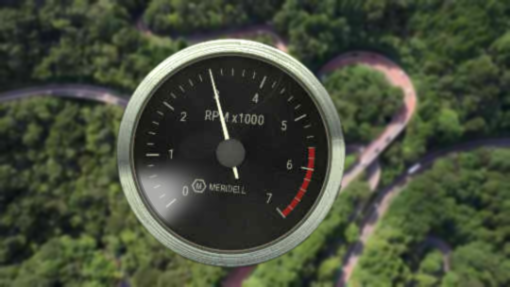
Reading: 3000 rpm
